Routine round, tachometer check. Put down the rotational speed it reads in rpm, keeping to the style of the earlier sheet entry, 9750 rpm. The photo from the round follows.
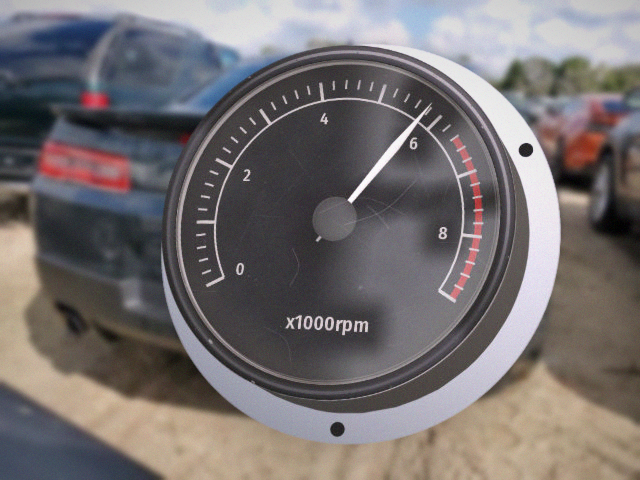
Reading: 5800 rpm
